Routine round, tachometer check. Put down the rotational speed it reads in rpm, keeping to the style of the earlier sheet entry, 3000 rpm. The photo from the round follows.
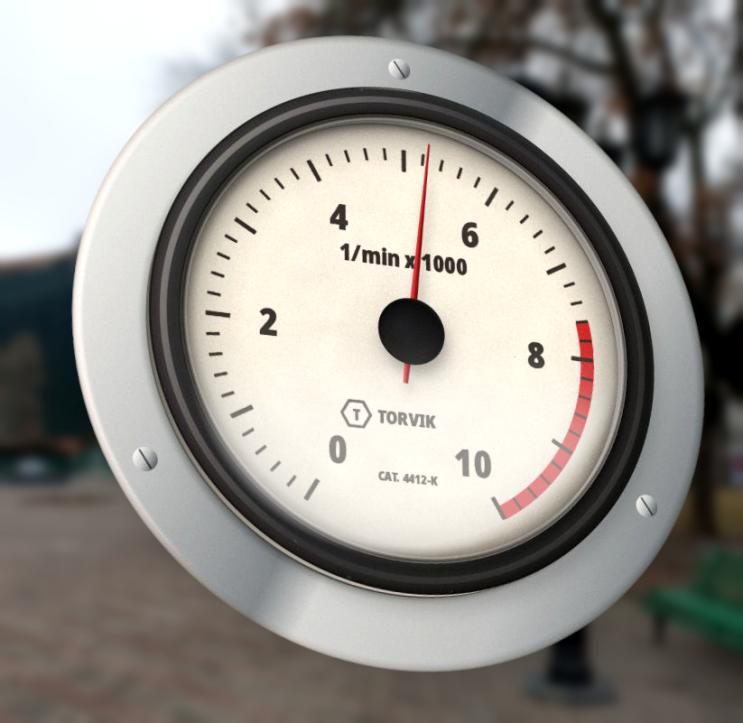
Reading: 5200 rpm
